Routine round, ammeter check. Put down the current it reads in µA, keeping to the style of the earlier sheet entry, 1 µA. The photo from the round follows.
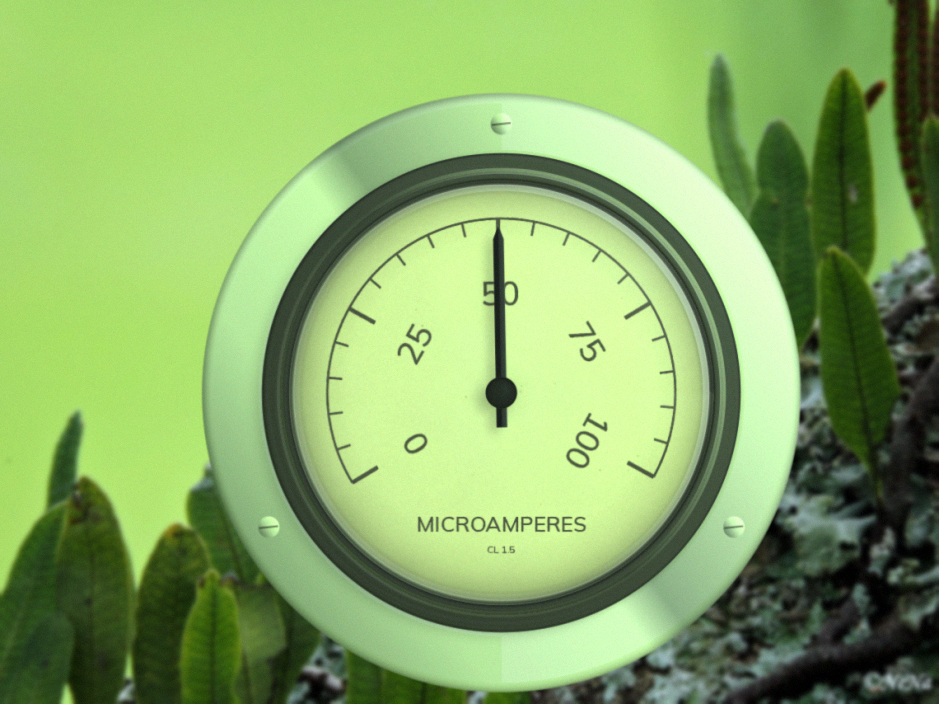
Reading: 50 µA
